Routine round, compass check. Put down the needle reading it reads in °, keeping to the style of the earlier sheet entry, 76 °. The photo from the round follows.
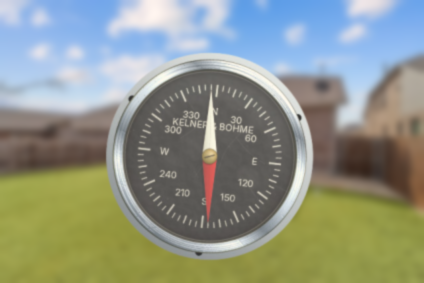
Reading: 175 °
